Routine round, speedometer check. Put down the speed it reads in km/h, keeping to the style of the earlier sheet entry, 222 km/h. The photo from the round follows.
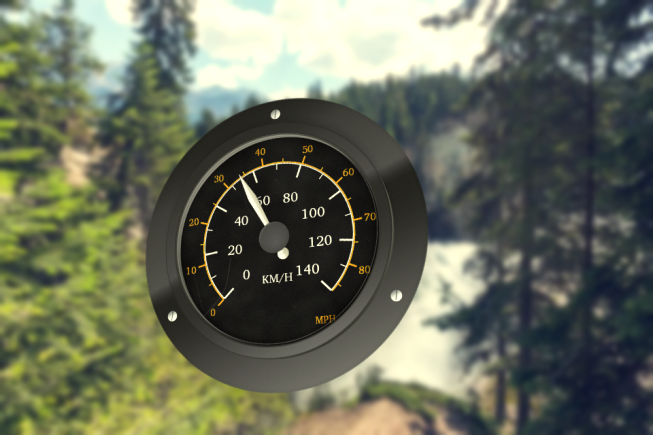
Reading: 55 km/h
